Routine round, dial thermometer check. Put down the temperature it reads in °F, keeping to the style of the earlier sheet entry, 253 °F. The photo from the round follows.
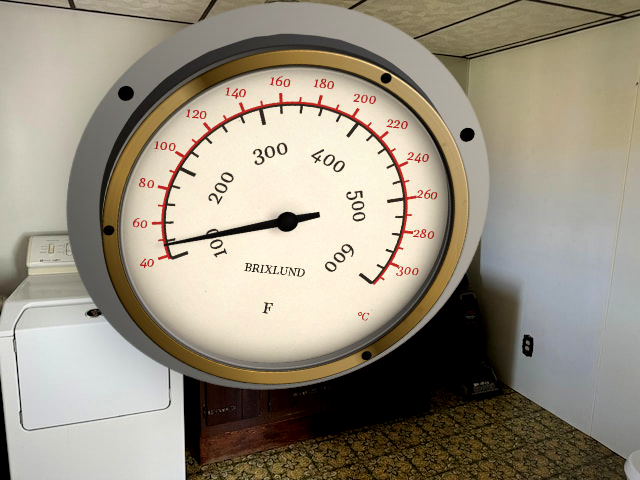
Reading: 120 °F
